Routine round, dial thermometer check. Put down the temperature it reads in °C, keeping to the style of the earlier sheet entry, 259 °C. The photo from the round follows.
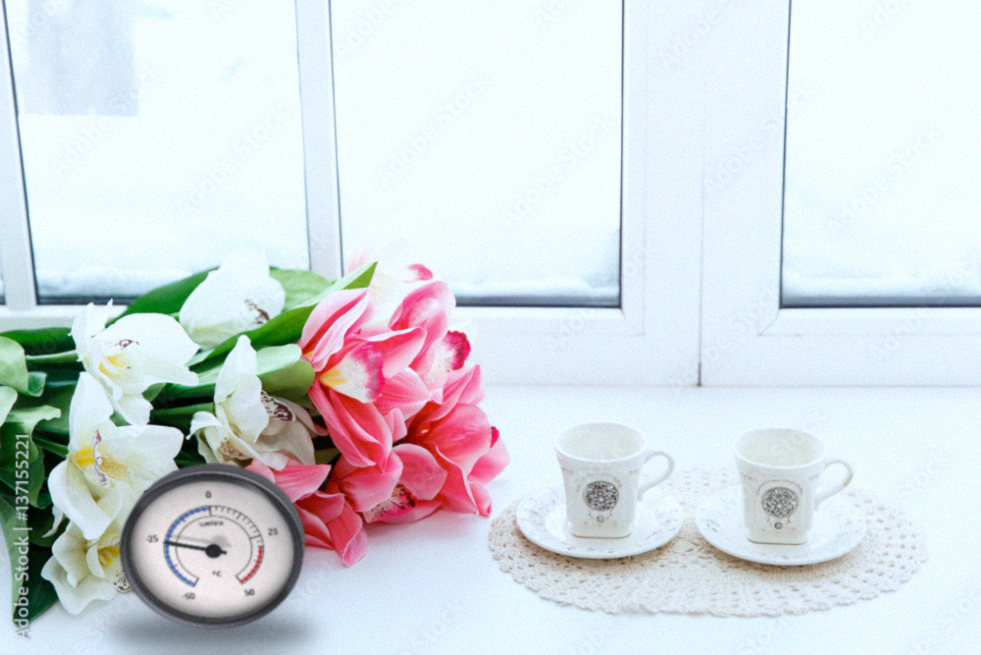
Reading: -25 °C
